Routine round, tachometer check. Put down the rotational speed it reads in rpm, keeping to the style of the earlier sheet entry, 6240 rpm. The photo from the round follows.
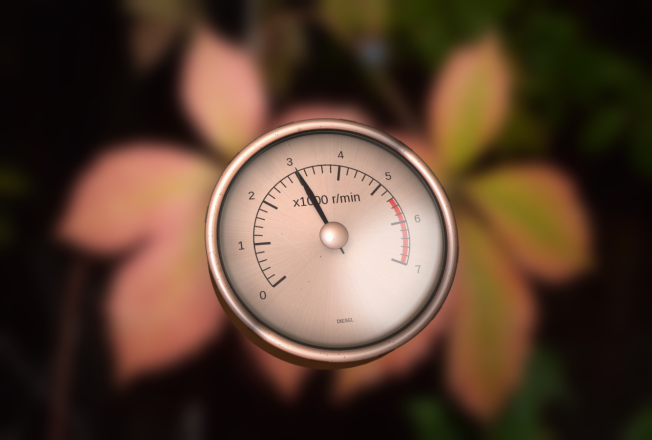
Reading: 3000 rpm
